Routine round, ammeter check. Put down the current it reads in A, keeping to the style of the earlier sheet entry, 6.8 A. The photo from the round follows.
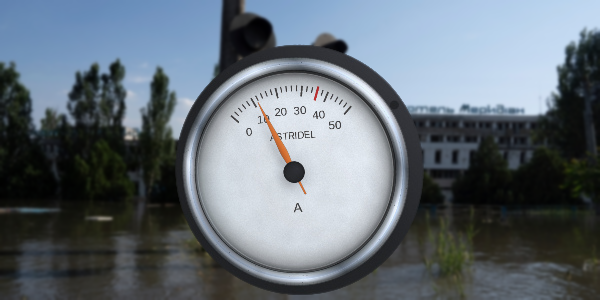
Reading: 12 A
